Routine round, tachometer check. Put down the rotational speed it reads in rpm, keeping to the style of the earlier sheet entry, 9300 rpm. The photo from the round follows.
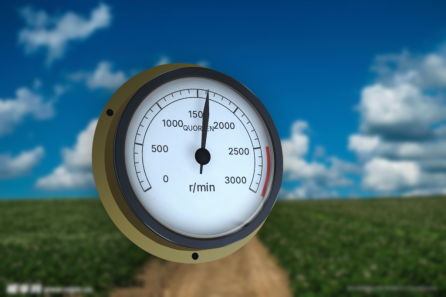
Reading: 1600 rpm
